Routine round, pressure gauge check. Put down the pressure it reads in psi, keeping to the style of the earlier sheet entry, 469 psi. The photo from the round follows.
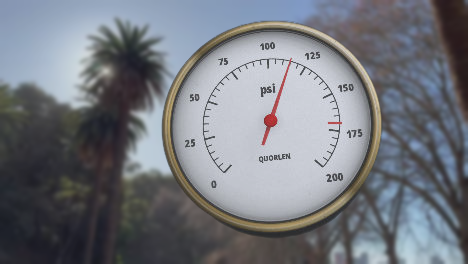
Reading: 115 psi
